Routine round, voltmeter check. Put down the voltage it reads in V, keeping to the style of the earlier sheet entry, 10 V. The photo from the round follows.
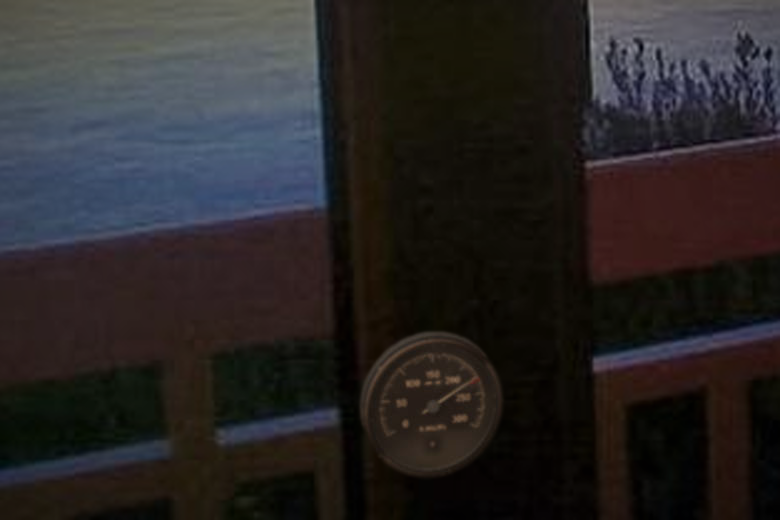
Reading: 225 V
